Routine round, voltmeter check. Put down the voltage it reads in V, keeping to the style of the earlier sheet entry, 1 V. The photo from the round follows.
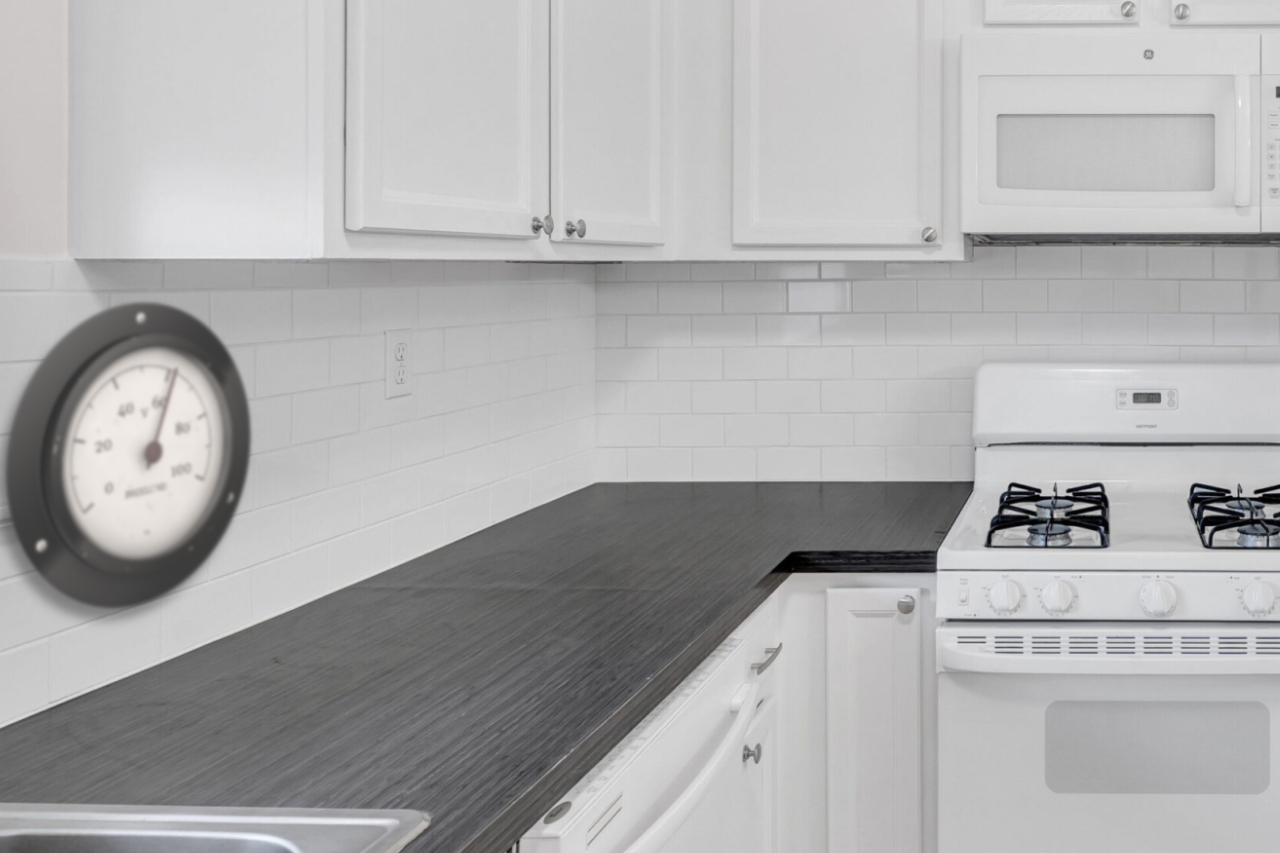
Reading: 60 V
